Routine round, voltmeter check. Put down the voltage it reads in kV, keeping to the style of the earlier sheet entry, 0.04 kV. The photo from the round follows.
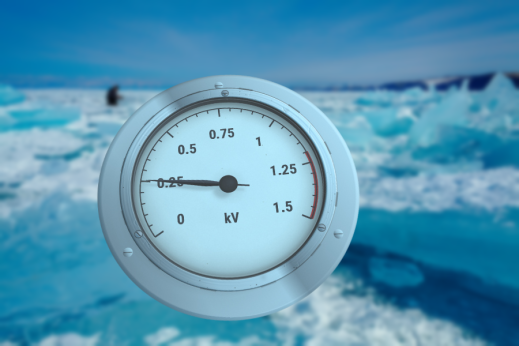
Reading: 0.25 kV
